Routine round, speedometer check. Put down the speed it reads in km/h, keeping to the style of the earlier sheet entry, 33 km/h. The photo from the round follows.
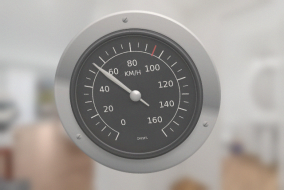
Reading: 55 km/h
